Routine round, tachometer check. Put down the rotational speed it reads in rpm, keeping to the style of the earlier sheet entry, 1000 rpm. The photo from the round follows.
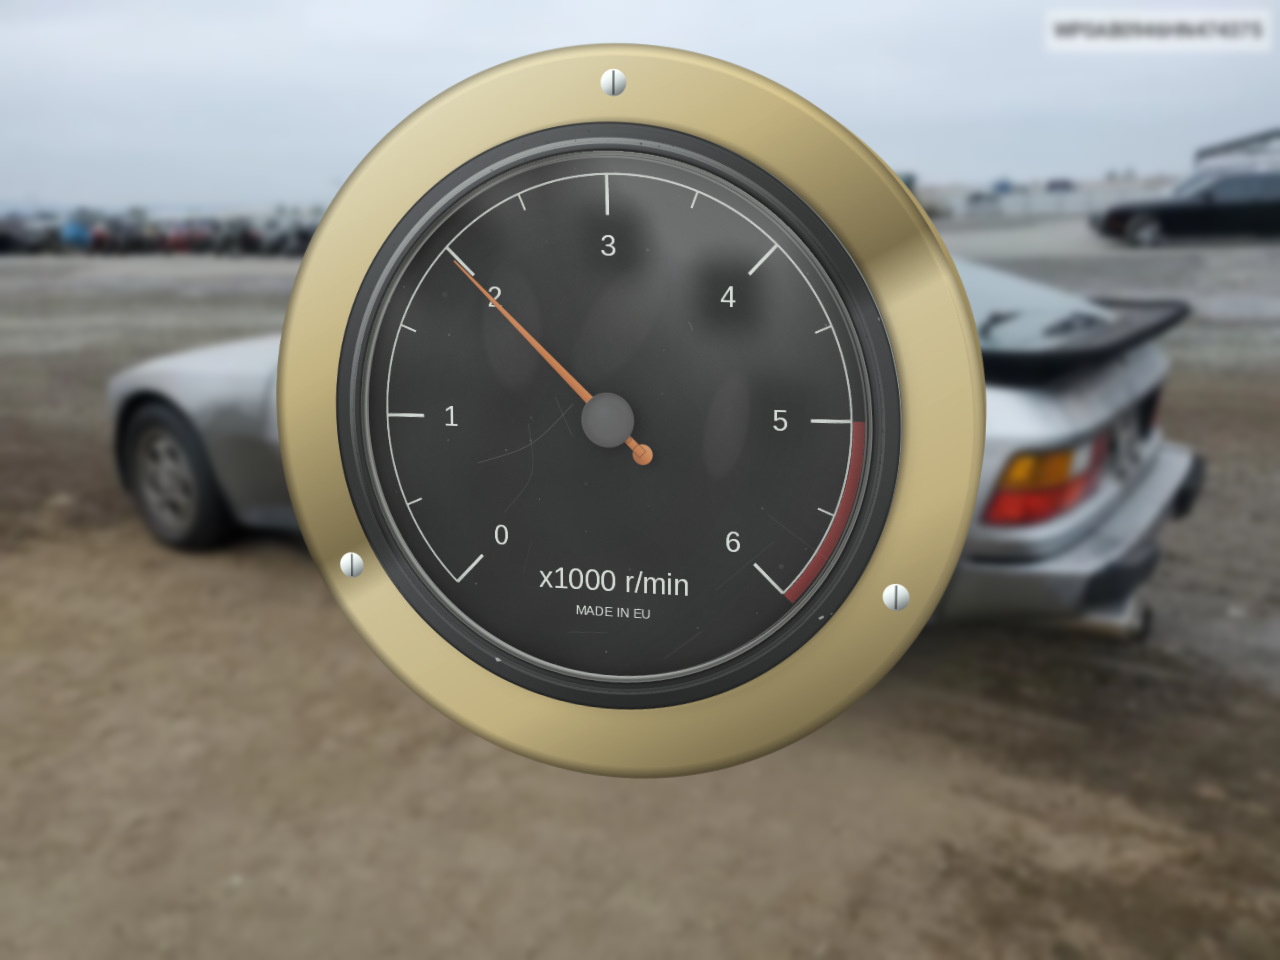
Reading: 2000 rpm
